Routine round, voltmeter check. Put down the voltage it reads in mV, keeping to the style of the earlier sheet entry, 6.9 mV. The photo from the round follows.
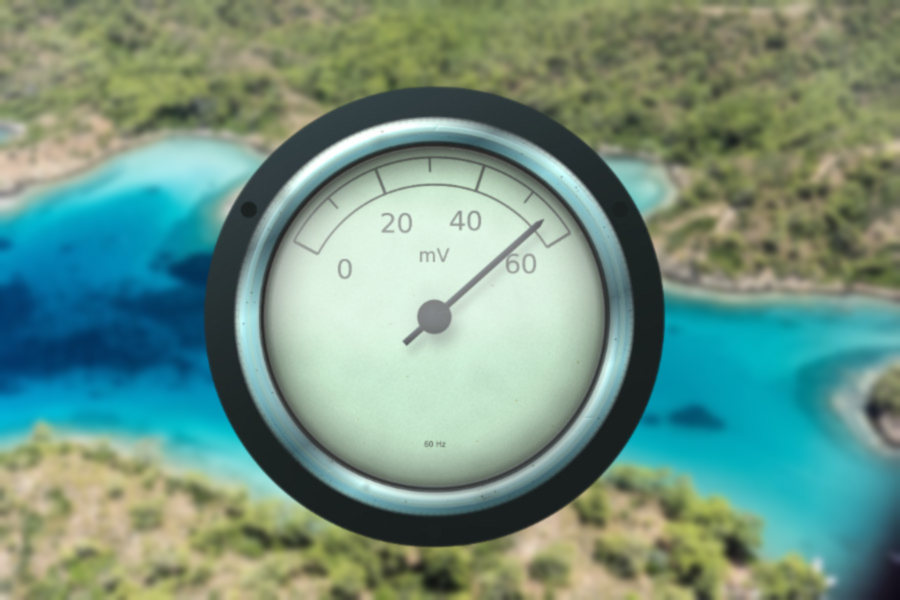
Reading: 55 mV
